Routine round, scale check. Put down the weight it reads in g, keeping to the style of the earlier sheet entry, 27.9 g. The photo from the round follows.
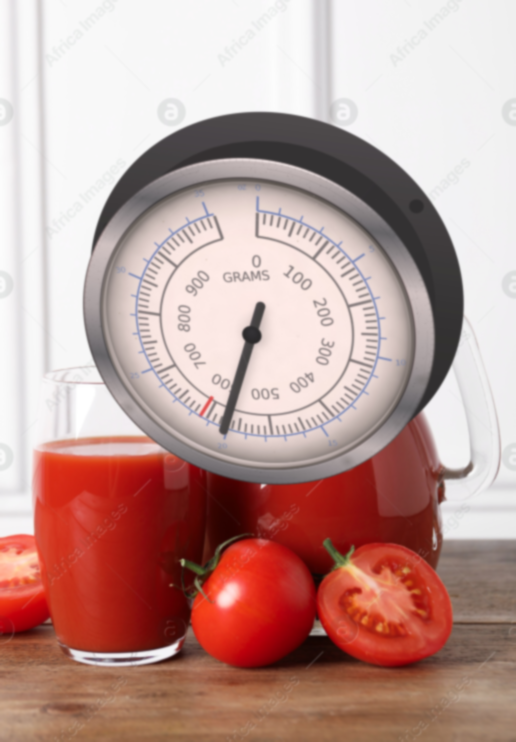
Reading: 570 g
